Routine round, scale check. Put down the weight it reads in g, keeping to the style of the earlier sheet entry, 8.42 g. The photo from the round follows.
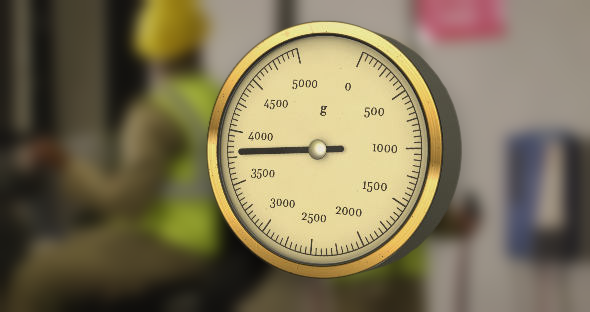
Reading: 3800 g
